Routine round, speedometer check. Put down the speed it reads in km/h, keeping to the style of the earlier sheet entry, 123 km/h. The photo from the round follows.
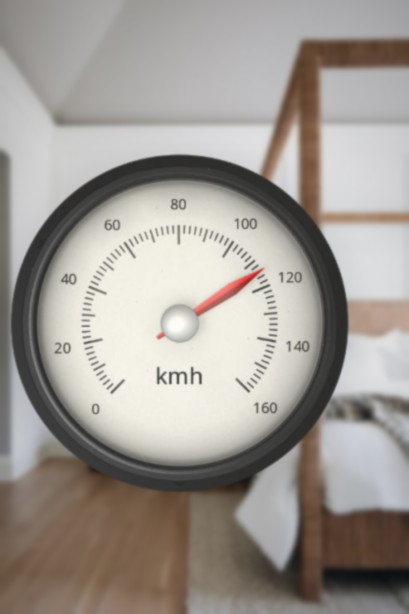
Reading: 114 km/h
